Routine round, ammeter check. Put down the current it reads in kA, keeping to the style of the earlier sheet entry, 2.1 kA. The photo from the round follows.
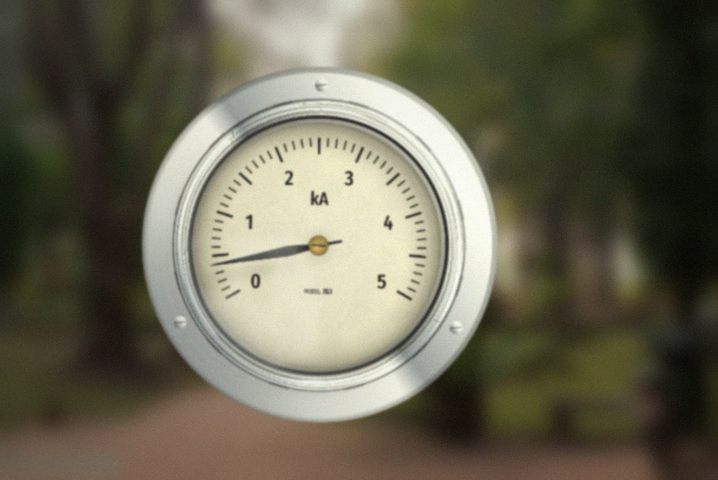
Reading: 0.4 kA
